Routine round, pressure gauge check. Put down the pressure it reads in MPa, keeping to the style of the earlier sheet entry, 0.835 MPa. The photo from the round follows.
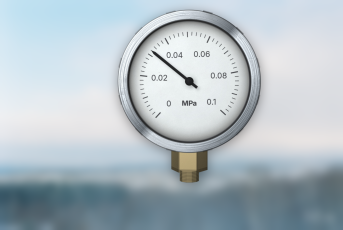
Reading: 0.032 MPa
